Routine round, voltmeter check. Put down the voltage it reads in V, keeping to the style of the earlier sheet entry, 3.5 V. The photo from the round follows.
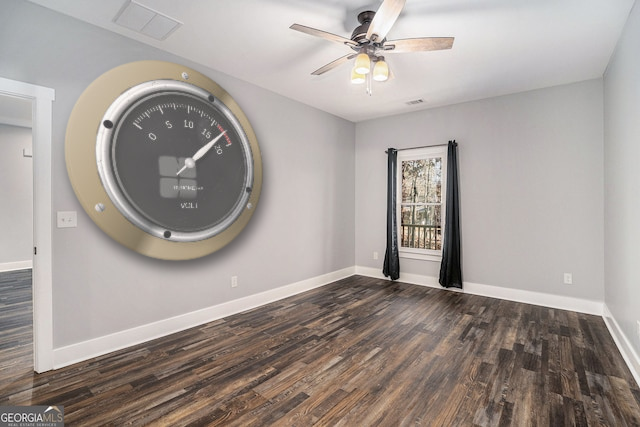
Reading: 17.5 V
